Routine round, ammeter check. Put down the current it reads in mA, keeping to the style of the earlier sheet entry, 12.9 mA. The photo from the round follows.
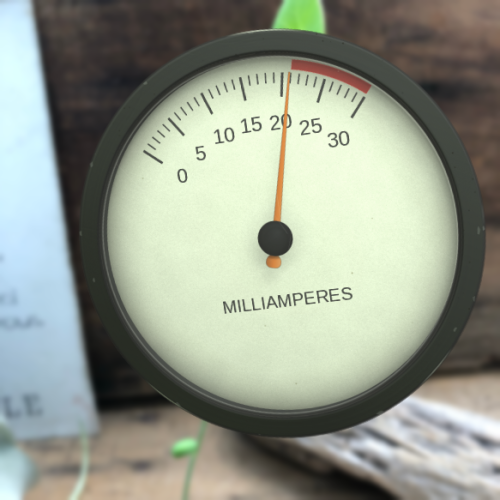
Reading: 21 mA
